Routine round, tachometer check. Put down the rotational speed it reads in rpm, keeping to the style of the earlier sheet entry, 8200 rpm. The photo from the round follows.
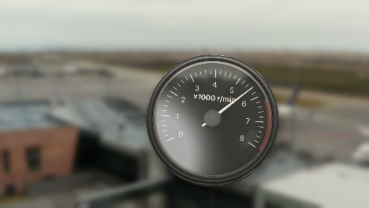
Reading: 5600 rpm
